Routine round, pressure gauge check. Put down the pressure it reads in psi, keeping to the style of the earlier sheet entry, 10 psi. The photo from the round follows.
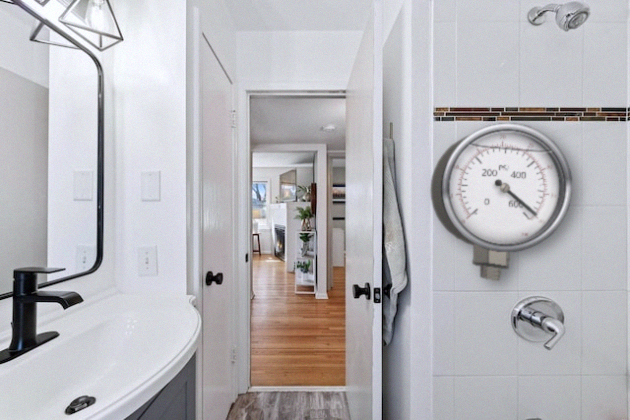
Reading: 580 psi
